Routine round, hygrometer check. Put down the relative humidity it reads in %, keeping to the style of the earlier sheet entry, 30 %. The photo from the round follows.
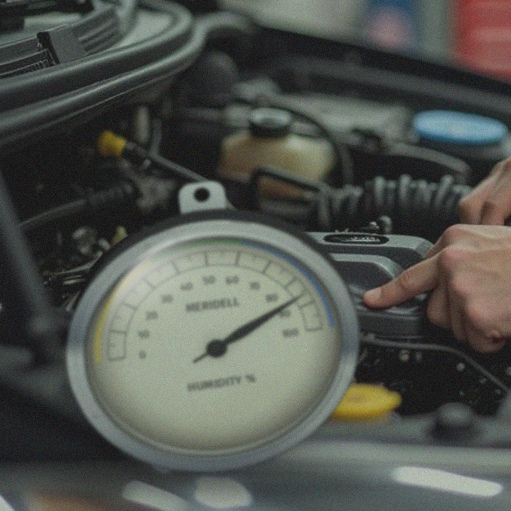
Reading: 85 %
